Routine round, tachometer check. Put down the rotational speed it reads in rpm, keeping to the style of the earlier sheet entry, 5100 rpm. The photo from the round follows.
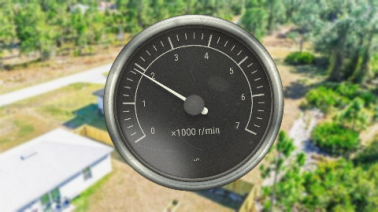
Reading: 1900 rpm
